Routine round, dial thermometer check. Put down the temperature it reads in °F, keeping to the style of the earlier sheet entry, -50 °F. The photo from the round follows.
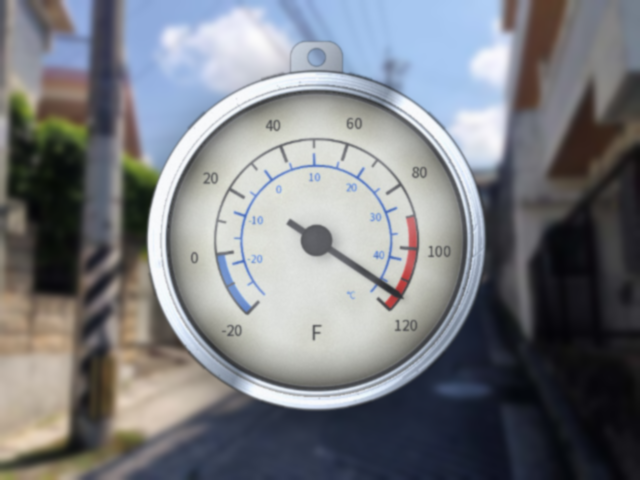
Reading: 115 °F
